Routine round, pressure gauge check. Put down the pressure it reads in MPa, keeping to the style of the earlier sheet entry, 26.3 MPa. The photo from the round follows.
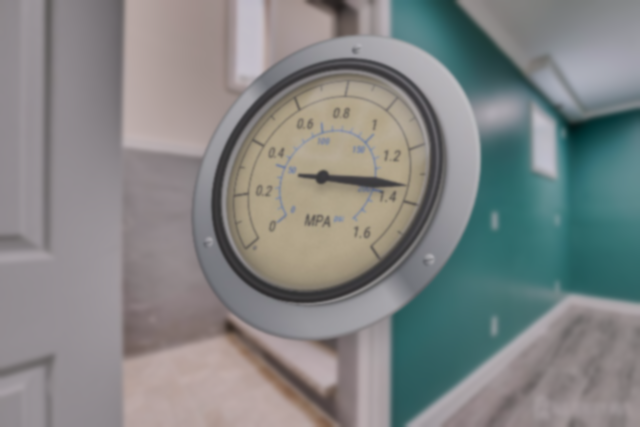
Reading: 1.35 MPa
